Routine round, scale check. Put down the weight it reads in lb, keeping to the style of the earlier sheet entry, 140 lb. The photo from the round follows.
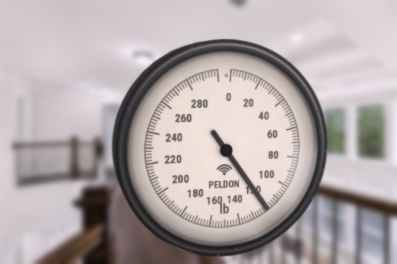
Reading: 120 lb
